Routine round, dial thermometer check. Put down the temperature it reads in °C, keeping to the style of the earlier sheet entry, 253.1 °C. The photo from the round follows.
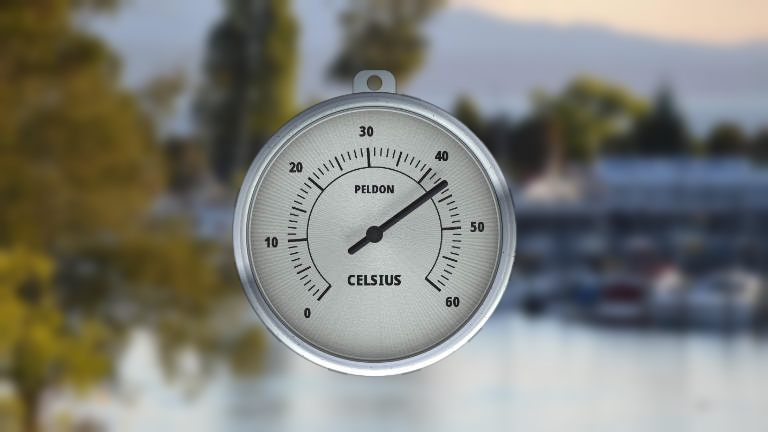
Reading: 43 °C
